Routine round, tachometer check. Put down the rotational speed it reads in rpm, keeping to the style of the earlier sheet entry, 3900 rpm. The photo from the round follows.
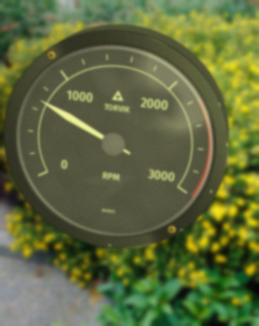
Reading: 700 rpm
